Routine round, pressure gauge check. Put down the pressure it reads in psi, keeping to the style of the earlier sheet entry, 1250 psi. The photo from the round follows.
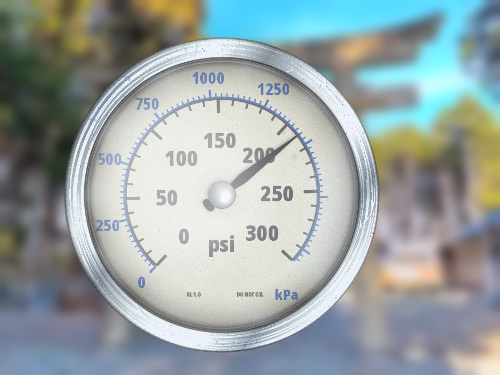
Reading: 210 psi
